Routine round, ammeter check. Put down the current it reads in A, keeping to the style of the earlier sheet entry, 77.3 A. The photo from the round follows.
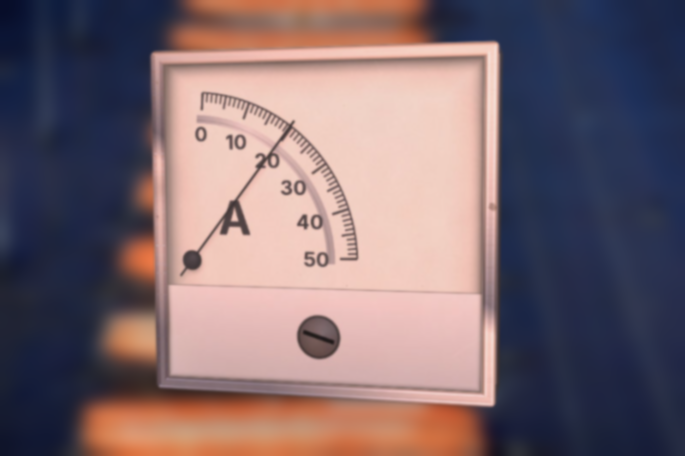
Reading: 20 A
